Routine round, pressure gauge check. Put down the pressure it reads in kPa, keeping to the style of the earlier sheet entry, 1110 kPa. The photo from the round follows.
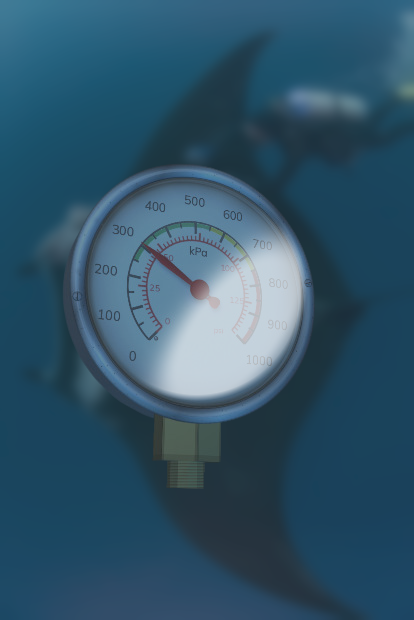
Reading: 300 kPa
